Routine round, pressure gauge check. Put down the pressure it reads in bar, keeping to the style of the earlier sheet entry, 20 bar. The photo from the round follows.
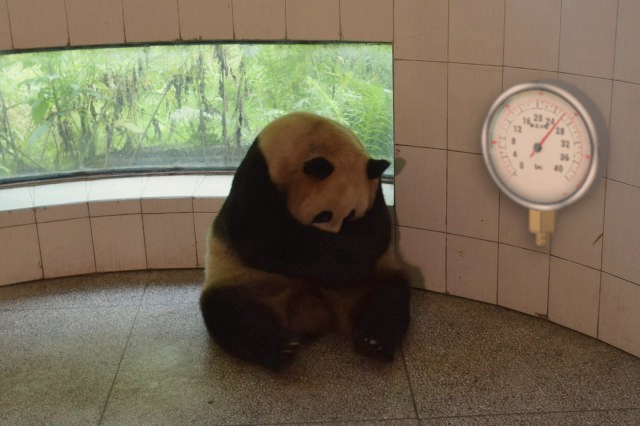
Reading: 26 bar
